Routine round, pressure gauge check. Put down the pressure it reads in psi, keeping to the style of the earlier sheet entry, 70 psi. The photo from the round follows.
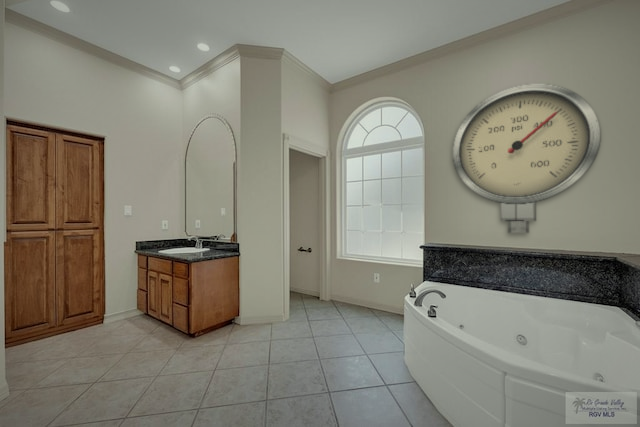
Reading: 400 psi
